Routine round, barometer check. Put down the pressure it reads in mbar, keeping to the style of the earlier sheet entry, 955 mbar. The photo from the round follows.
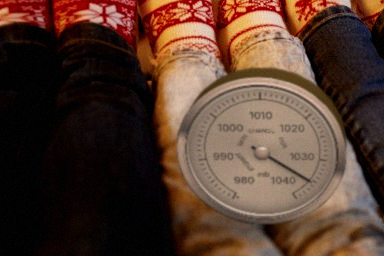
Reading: 1035 mbar
